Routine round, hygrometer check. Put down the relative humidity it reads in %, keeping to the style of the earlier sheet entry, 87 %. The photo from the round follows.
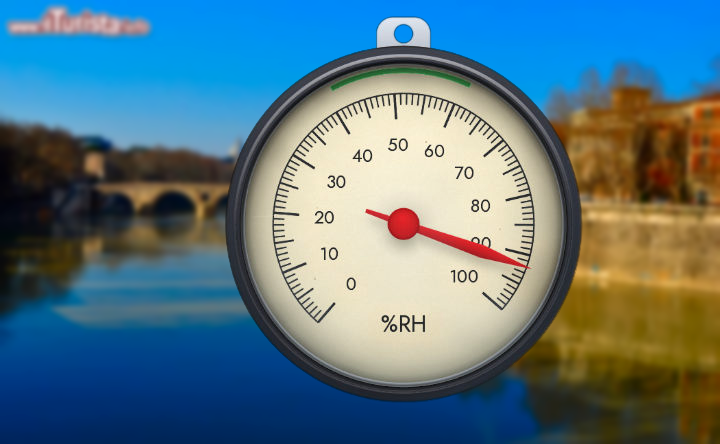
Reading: 92 %
